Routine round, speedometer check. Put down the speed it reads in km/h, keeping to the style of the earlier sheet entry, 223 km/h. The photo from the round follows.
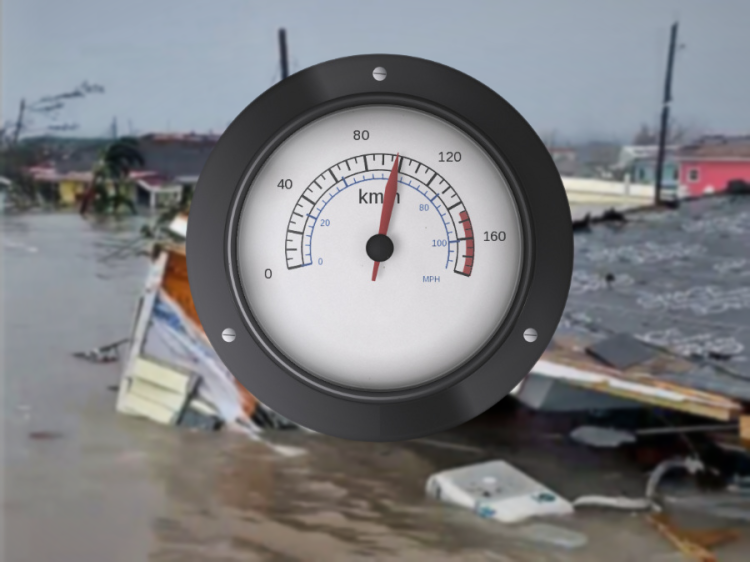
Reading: 97.5 km/h
